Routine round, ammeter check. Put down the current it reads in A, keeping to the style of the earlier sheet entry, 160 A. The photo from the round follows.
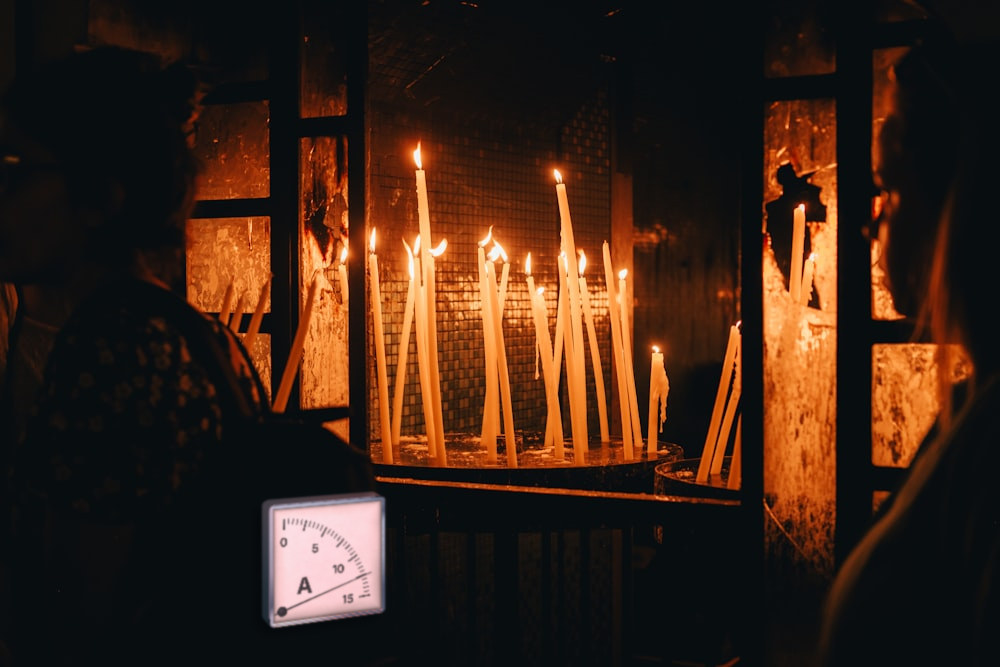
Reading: 12.5 A
